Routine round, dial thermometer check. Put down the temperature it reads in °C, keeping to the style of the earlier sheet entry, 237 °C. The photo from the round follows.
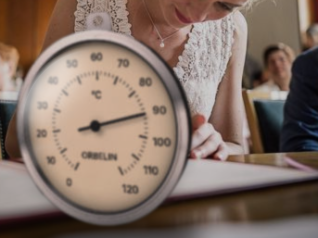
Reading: 90 °C
